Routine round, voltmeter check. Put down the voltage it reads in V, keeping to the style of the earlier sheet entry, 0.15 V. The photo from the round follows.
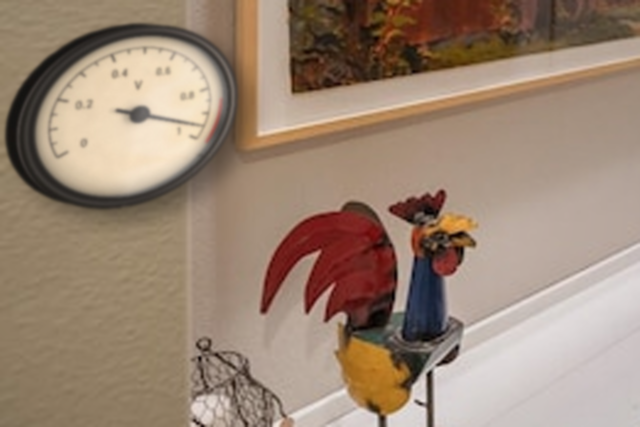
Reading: 0.95 V
